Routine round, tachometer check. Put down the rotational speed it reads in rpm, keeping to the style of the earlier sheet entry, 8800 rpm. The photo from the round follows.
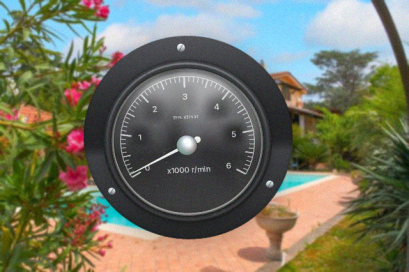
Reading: 100 rpm
